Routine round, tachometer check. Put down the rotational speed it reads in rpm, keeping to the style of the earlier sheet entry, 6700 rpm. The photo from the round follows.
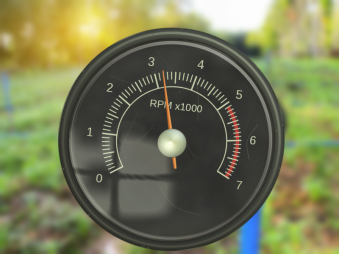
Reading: 3200 rpm
